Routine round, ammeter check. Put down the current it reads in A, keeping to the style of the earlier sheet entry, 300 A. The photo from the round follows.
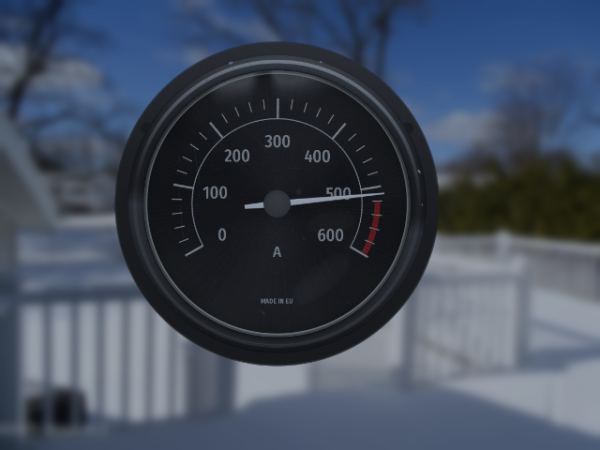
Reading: 510 A
